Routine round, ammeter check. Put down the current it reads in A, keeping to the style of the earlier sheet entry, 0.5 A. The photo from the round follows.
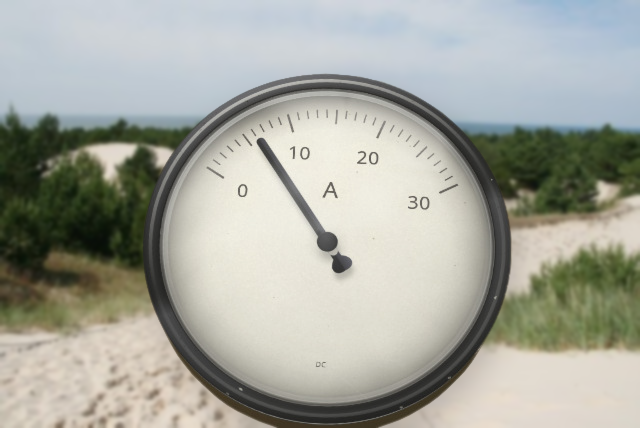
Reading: 6 A
